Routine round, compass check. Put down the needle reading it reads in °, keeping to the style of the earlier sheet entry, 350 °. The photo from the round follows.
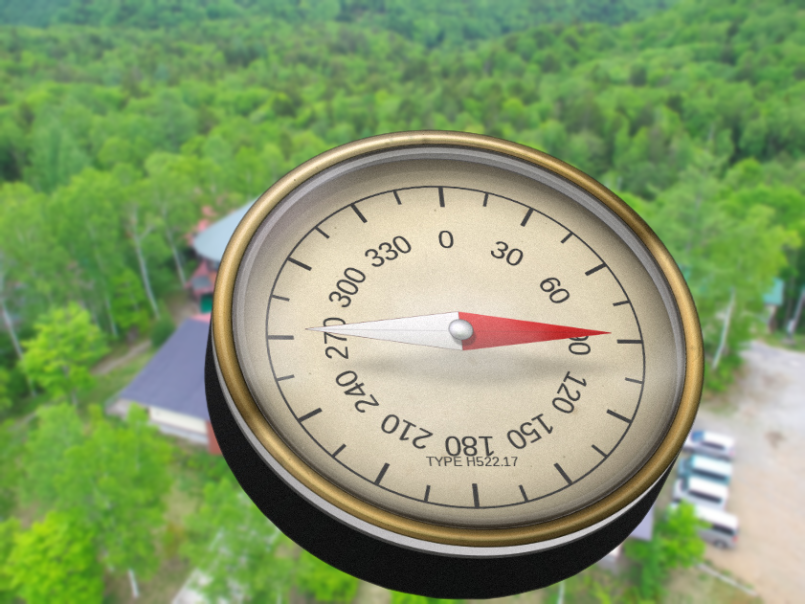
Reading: 90 °
